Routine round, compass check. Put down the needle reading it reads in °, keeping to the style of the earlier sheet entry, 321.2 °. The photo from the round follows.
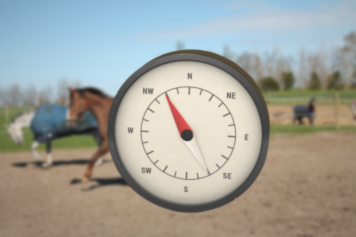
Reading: 330 °
